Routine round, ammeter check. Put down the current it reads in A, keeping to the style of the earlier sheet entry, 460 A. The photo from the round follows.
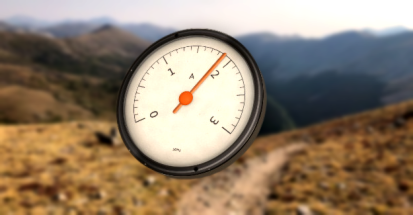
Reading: 1.9 A
